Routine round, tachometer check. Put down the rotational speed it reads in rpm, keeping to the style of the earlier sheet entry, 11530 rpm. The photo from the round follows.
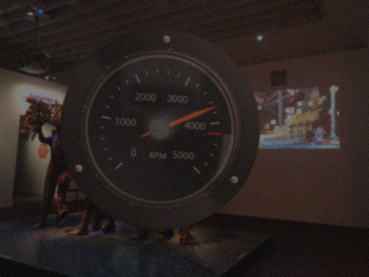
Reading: 3700 rpm
